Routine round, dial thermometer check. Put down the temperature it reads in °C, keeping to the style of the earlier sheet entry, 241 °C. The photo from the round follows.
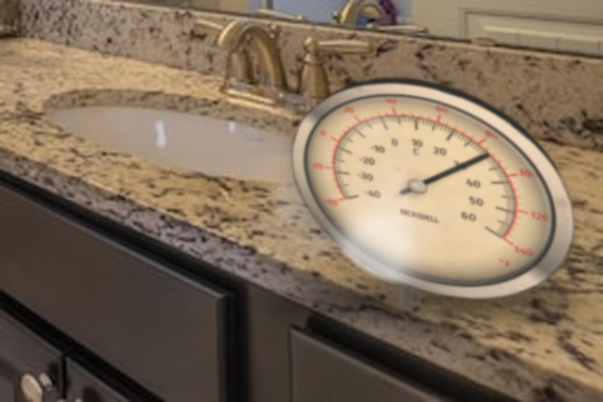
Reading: 30 °C
